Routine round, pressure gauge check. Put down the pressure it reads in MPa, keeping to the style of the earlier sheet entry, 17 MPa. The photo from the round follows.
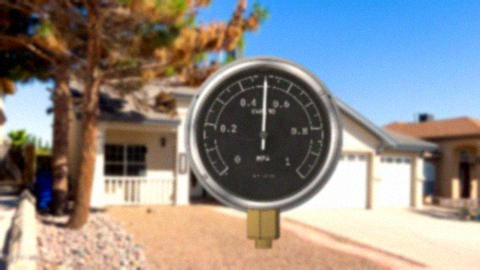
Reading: 0.5 MPa
